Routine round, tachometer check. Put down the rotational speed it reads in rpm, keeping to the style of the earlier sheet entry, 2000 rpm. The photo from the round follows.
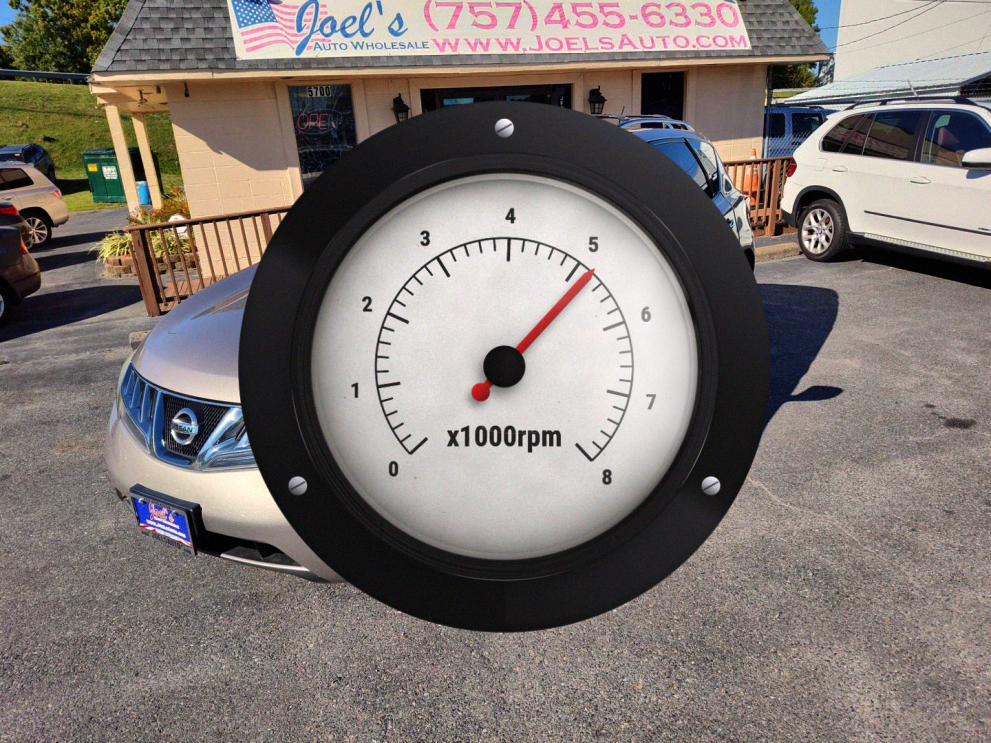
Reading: 5200 rpm
